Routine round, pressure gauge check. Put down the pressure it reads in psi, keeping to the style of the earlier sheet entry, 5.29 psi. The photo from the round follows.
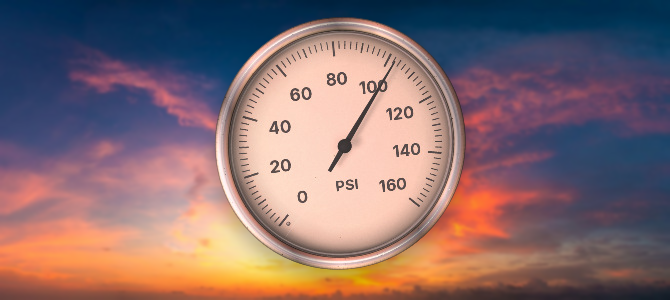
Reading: 102 psi
